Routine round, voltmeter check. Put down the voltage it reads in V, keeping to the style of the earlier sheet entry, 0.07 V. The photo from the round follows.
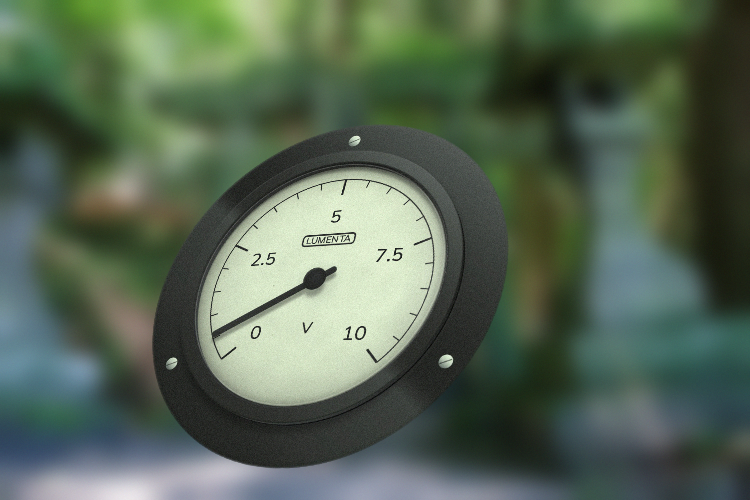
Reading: 0.5 V
